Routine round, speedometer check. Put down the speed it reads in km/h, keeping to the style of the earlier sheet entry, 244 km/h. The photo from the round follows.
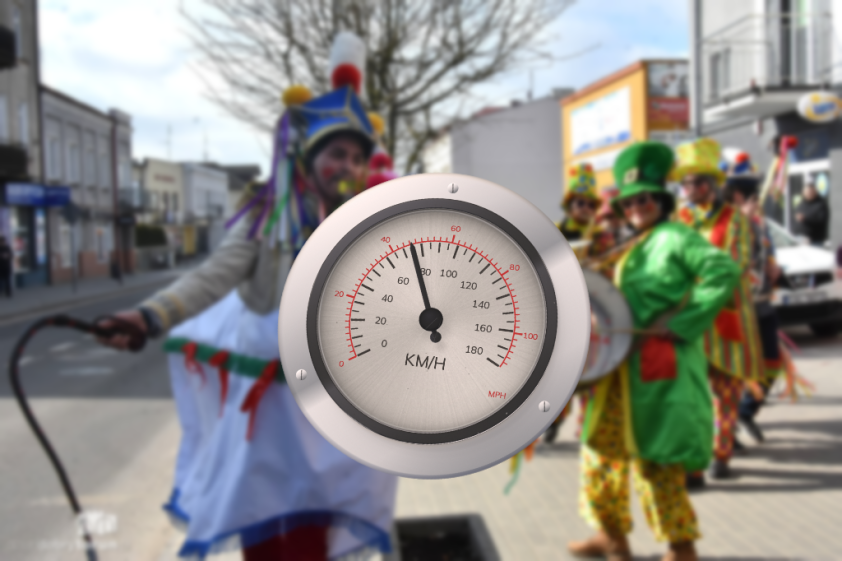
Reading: 75 km/h
